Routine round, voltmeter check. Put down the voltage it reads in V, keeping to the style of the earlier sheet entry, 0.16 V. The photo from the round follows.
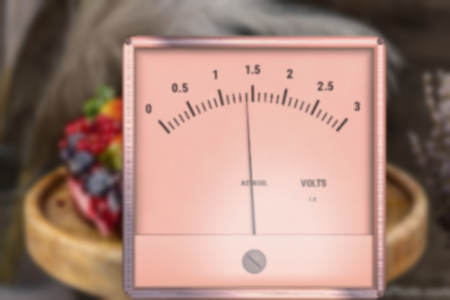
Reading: 1.4 V
